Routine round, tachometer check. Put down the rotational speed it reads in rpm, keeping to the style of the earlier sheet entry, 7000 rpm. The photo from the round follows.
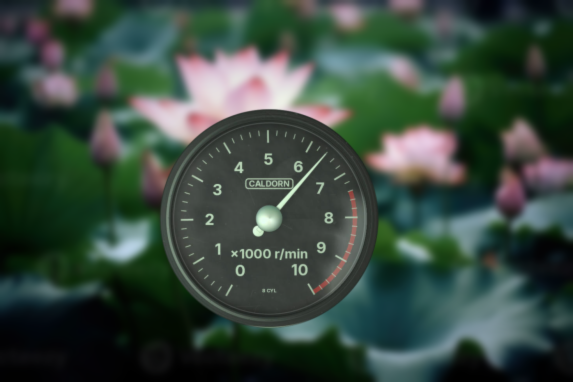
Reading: 6400 rpm
